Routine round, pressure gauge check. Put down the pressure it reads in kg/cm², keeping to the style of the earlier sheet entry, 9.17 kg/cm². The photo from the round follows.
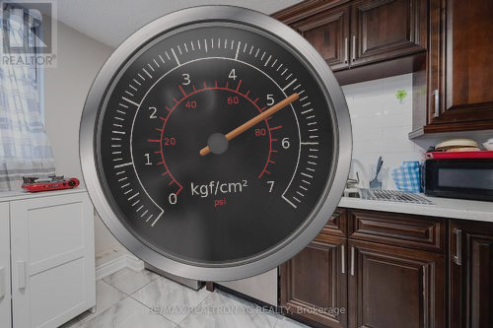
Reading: 5.2 kg/cm²
